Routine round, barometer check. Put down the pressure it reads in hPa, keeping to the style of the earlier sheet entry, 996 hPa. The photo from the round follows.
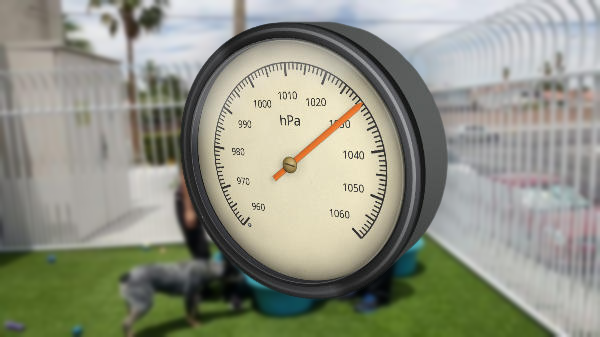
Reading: 1030 hPa
